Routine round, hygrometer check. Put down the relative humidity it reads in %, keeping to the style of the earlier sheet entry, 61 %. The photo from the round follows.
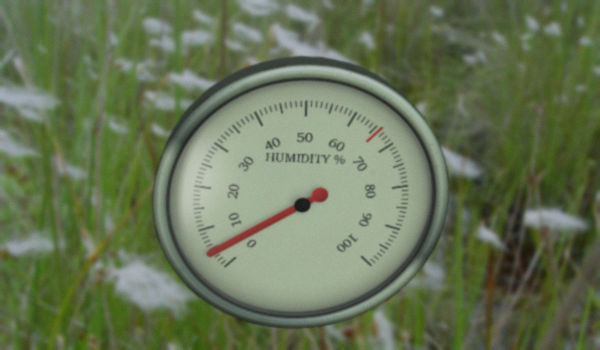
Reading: 5 %
